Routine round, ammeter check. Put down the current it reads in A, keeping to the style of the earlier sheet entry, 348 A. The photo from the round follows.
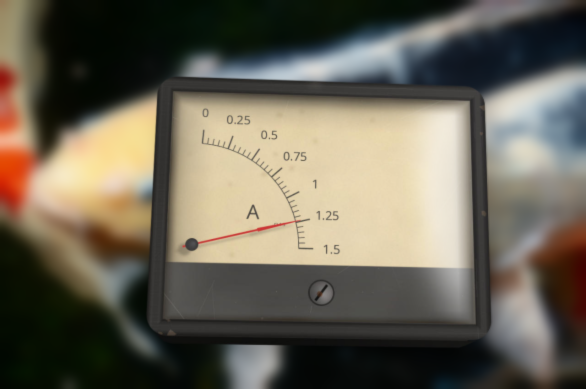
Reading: 1.25 A
